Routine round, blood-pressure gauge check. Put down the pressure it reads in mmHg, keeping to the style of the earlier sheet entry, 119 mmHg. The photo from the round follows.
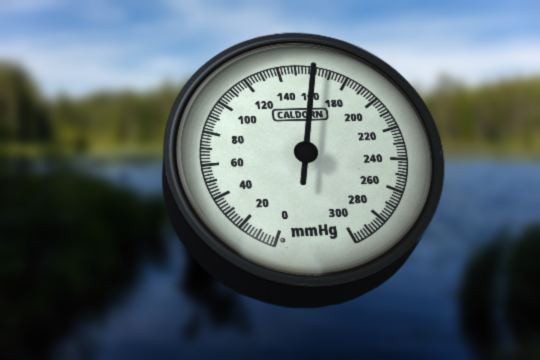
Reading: 160 mmHg
